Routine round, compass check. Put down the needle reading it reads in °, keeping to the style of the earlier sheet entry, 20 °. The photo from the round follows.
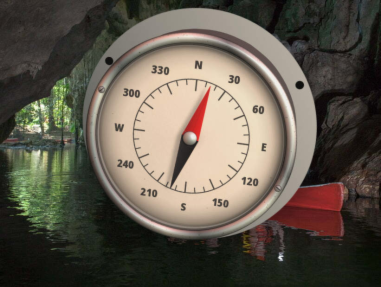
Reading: 15 °
